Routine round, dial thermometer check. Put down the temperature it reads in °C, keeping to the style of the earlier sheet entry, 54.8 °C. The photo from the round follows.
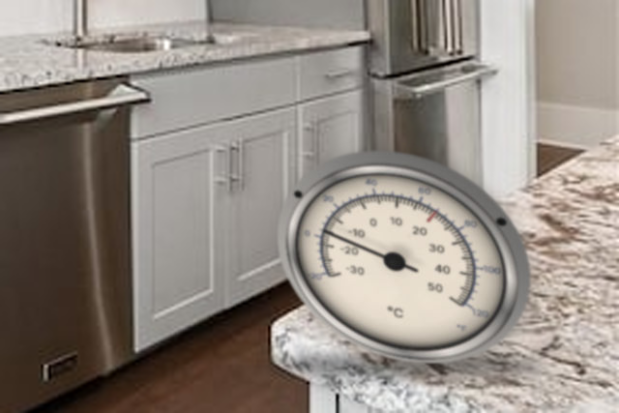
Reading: -15 °C
